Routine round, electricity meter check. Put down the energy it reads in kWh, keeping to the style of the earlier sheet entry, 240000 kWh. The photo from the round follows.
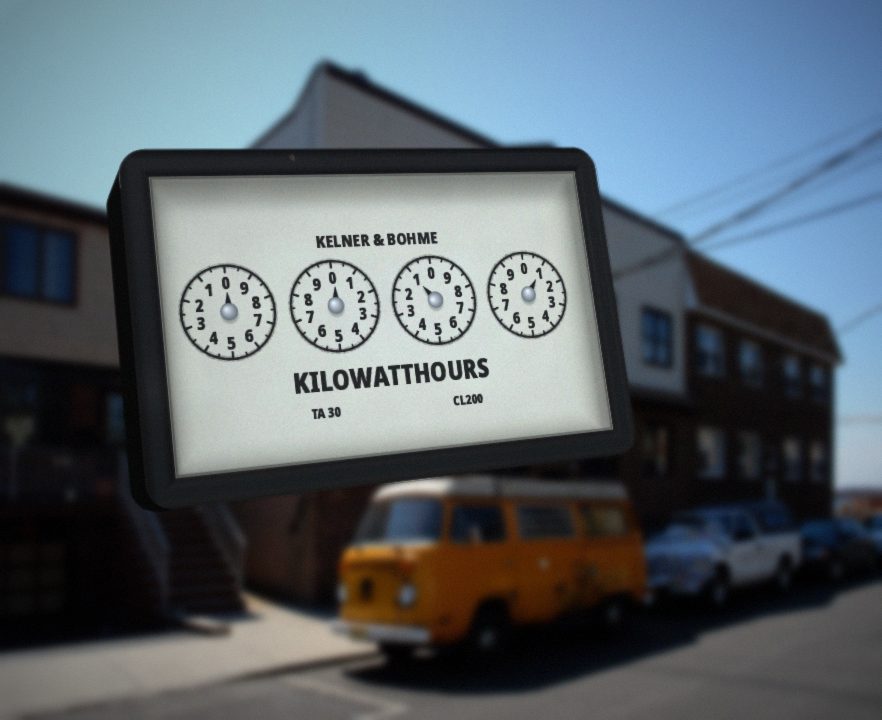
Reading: 11 kWh
